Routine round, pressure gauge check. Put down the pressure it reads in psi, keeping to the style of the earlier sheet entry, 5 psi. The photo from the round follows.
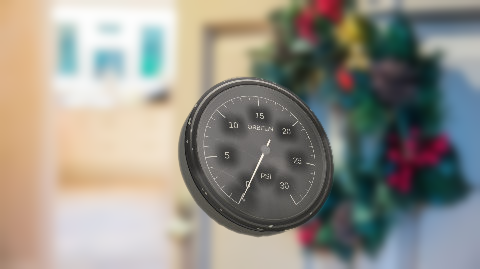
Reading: 0 psi
